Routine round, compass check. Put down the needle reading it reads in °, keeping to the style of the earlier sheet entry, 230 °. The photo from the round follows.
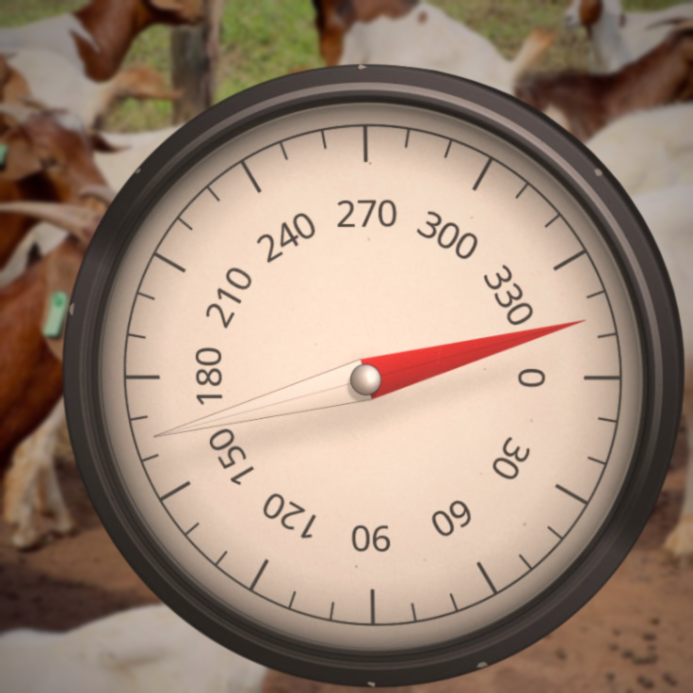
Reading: 345 °
